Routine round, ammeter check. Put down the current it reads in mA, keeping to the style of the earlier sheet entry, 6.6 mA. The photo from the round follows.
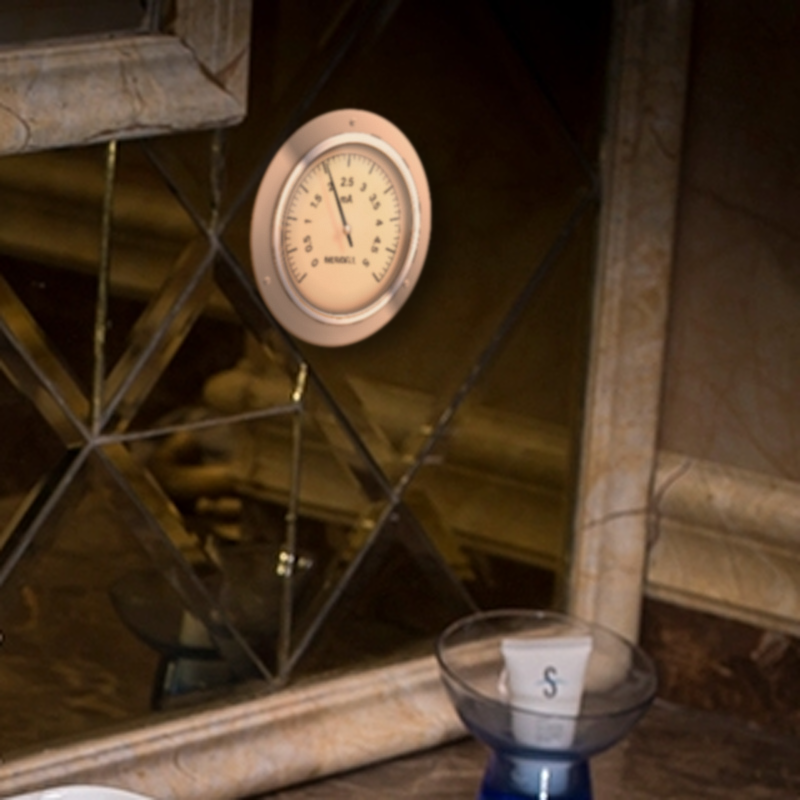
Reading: 2 mA
